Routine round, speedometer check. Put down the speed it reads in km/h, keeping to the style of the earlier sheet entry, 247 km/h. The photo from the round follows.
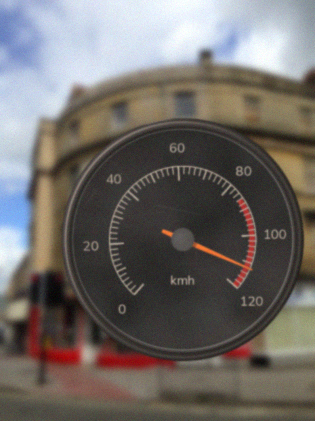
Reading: 112 km/h
